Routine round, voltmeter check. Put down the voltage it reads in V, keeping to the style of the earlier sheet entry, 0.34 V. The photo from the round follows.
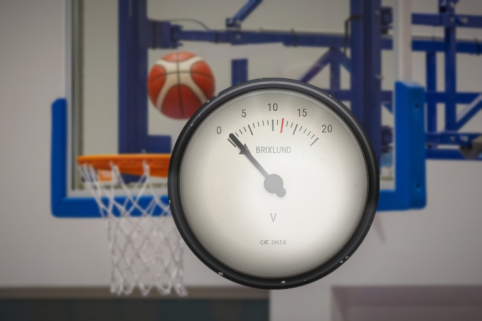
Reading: 1 V
